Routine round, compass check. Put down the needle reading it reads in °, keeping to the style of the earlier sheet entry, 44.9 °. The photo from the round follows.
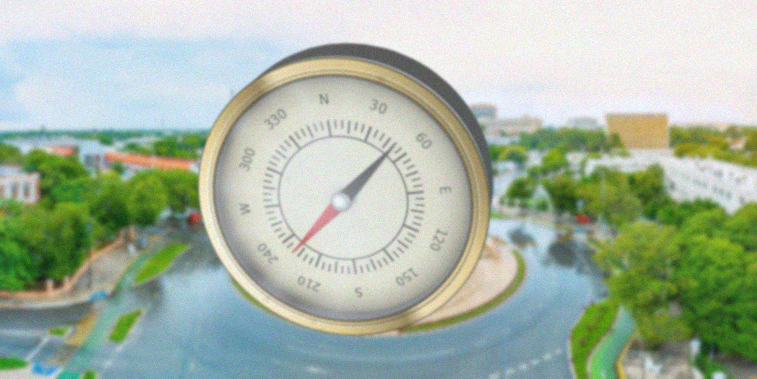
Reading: 230 °
